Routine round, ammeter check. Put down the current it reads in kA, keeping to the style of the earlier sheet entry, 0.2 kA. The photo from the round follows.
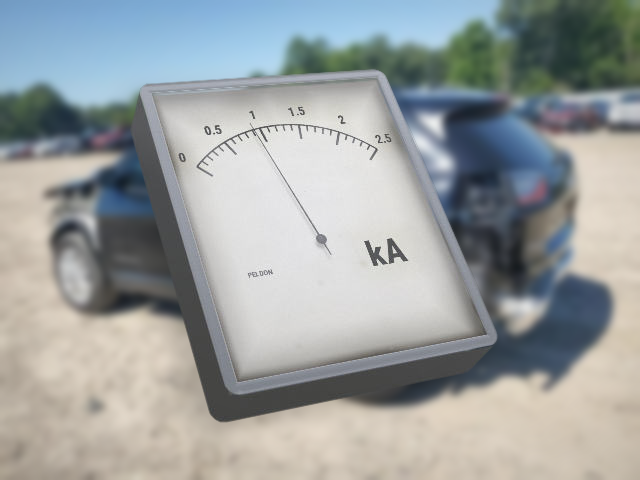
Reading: 0.9 kA
